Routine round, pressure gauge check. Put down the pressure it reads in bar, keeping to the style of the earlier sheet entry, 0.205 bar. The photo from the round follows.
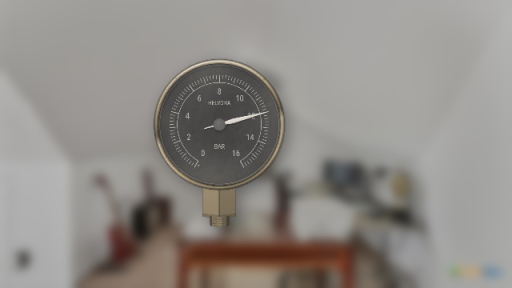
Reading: 12 bar
